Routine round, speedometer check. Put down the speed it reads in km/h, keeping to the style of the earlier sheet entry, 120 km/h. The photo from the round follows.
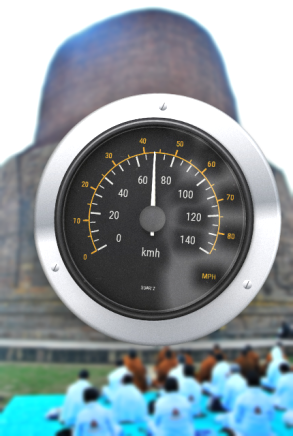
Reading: 70 km/h
